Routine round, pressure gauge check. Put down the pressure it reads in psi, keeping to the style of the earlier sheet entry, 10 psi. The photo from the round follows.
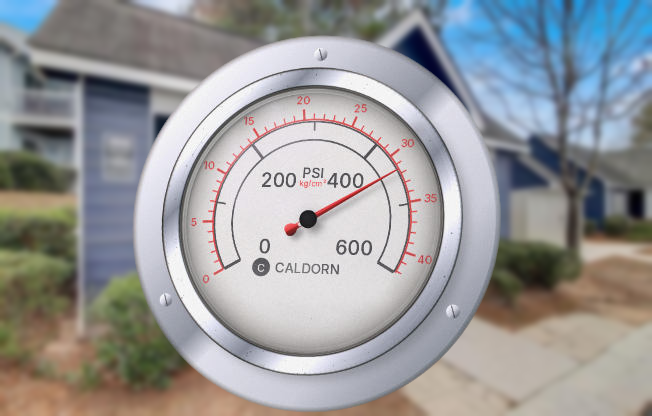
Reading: 450 psi
